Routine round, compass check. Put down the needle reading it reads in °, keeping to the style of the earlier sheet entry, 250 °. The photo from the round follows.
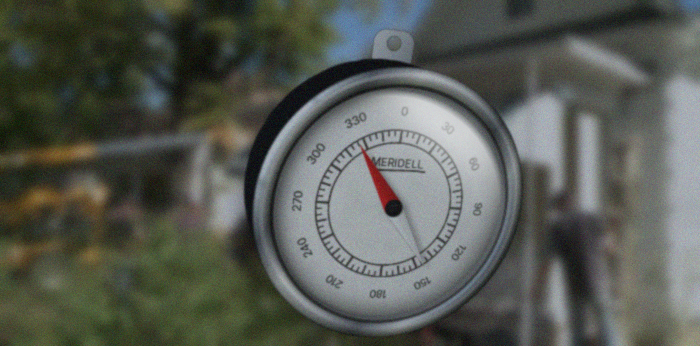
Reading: 325 °
